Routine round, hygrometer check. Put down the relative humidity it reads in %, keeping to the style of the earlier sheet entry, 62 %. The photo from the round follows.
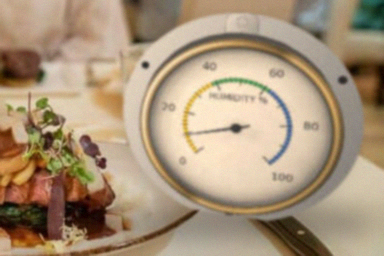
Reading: 10 %
